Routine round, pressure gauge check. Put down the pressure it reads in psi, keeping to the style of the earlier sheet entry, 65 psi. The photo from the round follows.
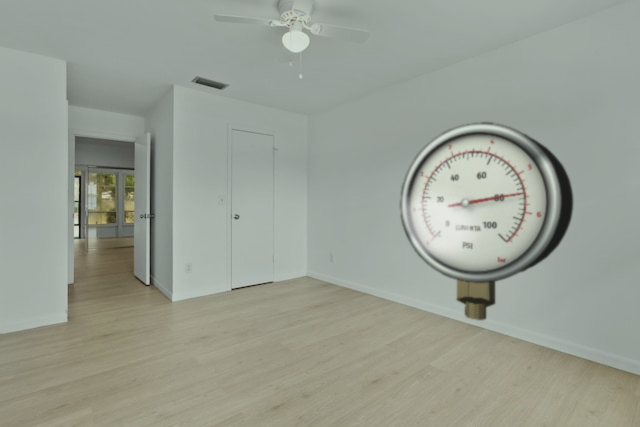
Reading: 80 psi
